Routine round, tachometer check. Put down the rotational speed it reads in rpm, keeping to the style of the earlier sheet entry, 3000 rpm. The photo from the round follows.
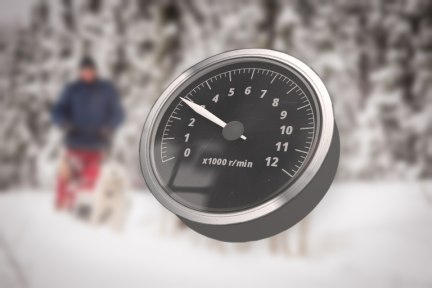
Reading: 2800 rpm
